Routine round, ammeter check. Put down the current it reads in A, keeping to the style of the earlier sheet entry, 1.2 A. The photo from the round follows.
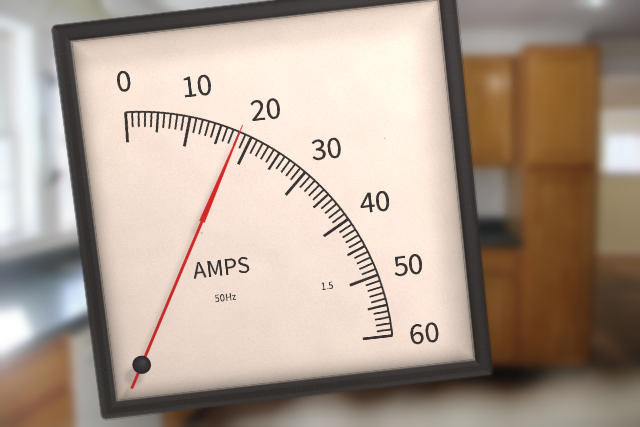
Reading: 18 A
